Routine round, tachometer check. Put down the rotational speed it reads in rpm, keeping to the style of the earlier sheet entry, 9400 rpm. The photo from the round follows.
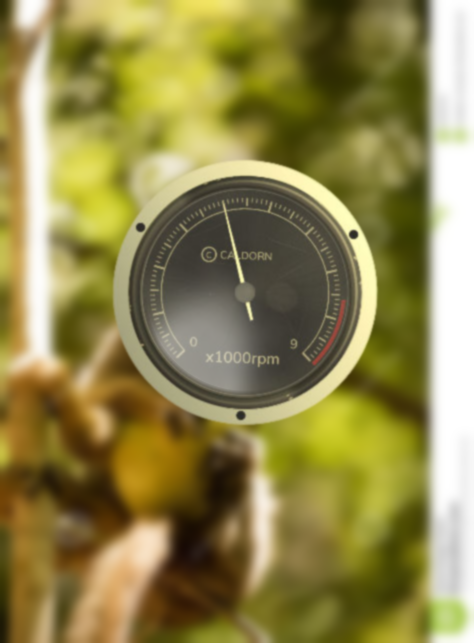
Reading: 4000 rpm
